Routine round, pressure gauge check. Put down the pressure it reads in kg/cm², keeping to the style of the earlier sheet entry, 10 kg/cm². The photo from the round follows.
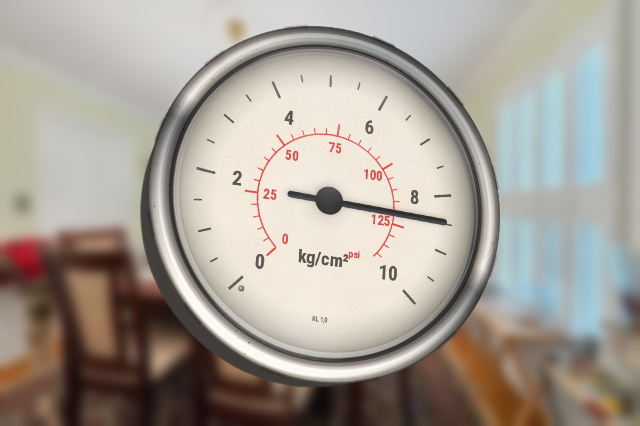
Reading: 8.5 kg/cm²
